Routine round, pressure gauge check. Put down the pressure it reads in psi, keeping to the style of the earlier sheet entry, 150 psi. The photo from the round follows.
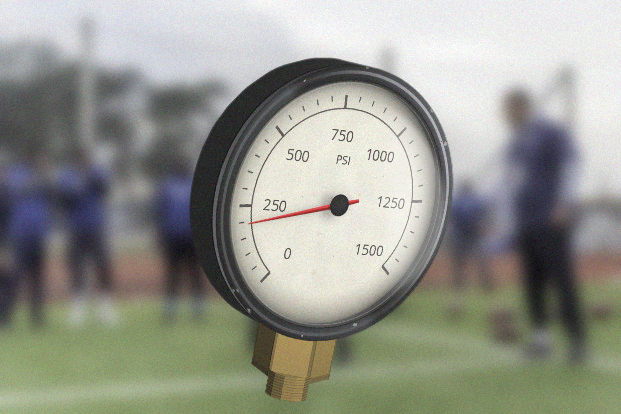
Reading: 200 psi
